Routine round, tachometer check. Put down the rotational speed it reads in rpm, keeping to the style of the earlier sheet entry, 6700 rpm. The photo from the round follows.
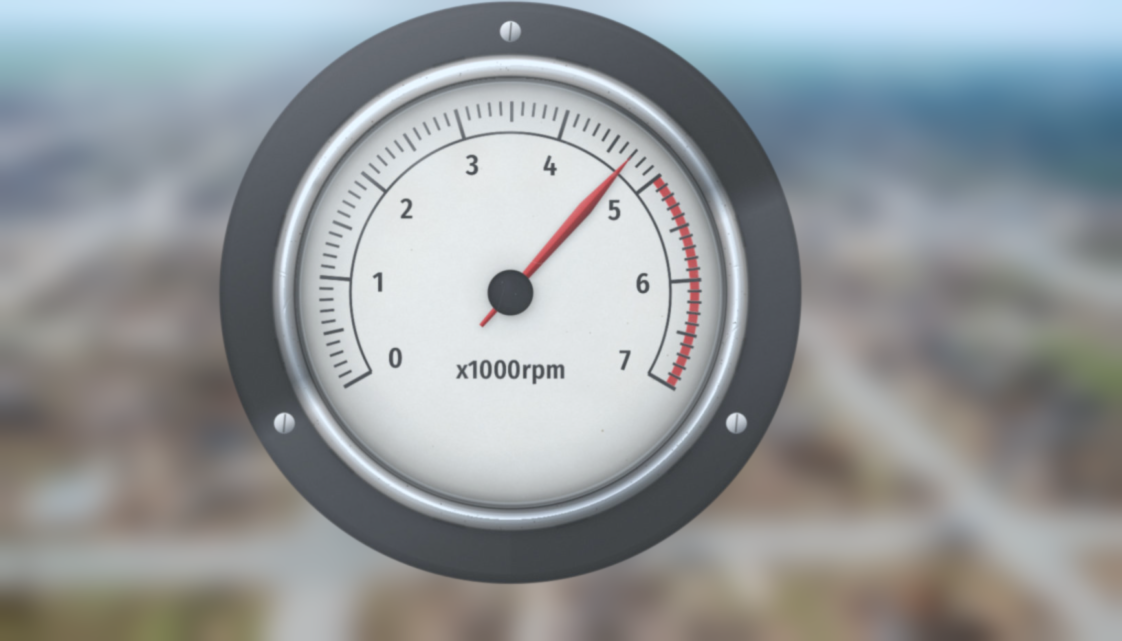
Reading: 4700 rpm
